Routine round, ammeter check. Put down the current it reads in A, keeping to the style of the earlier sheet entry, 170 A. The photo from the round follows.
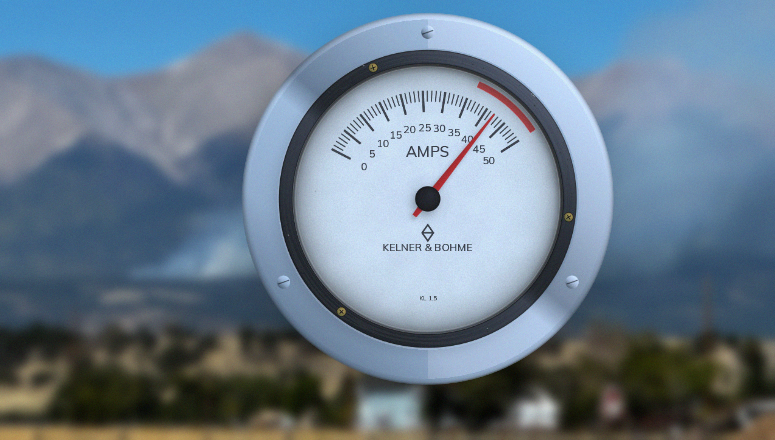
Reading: 42 A
